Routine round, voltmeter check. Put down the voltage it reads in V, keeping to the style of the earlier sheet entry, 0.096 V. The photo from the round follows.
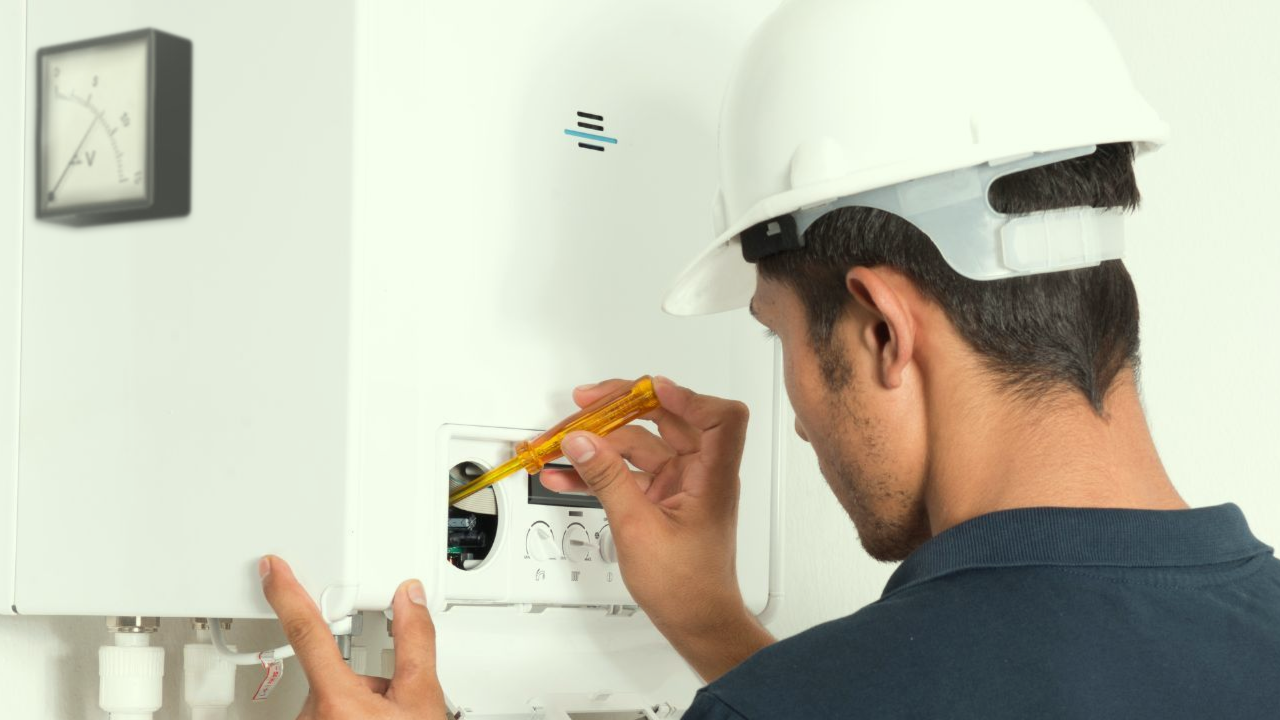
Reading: 7.5 V
